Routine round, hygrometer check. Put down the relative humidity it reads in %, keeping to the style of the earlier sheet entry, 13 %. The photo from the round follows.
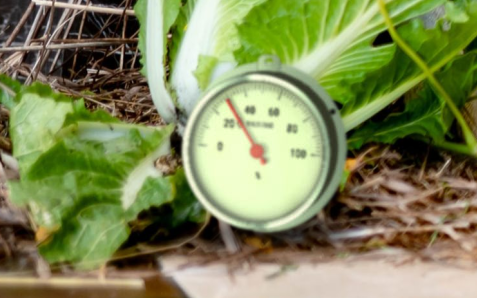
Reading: 30 %
